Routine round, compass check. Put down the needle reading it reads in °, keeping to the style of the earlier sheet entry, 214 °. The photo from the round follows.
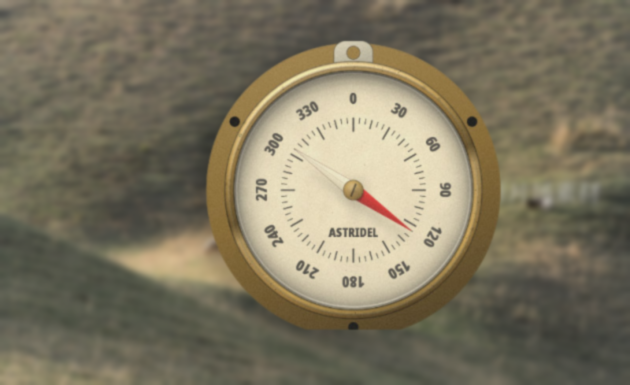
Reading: 125 °
